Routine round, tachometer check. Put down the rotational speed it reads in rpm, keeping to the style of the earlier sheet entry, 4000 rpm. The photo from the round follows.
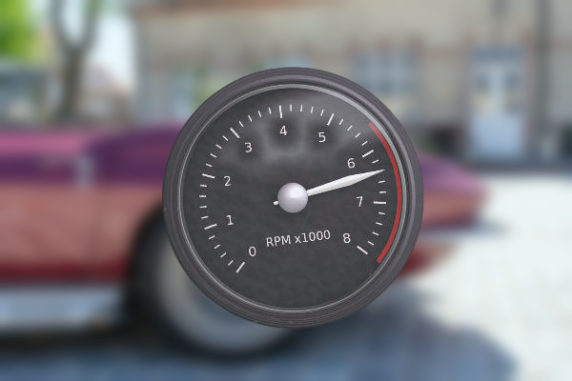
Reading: 6400 rpm
